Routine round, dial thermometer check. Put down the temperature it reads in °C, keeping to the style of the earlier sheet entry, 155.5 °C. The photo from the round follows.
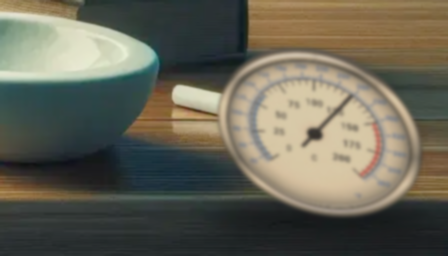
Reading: 125 °C
